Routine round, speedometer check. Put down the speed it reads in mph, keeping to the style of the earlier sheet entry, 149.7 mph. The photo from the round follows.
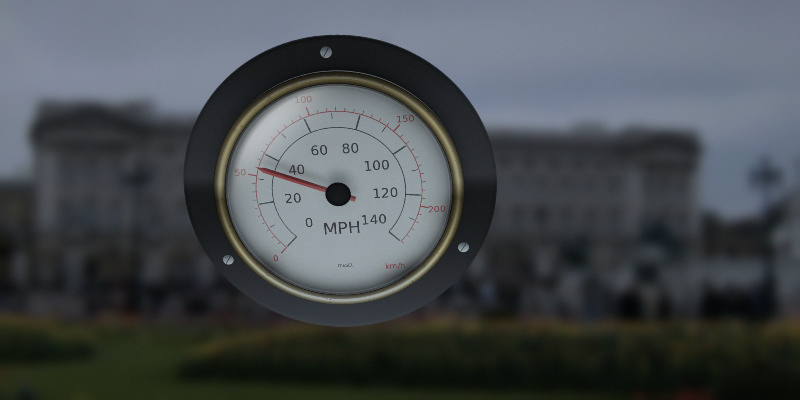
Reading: 35 mph
